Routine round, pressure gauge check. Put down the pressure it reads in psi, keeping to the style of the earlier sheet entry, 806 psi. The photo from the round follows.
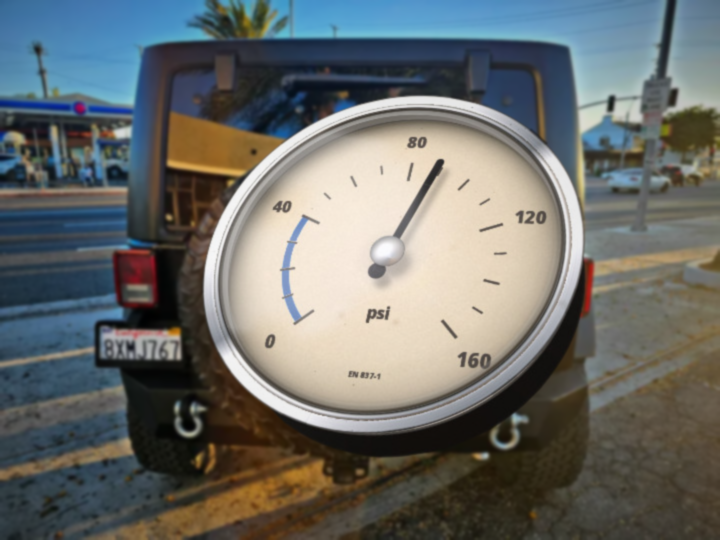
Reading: 90 psi
